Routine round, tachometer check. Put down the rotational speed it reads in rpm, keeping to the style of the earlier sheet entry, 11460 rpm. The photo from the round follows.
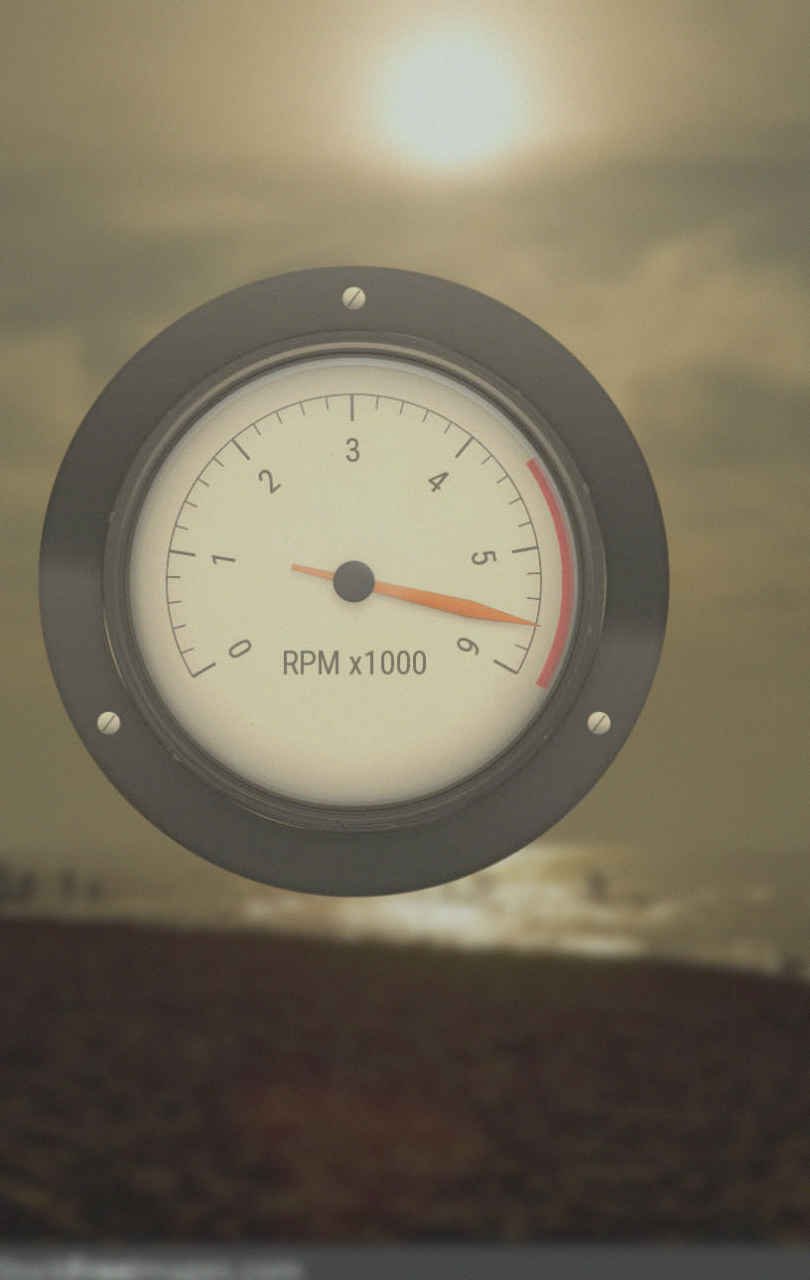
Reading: 5600 rpm
